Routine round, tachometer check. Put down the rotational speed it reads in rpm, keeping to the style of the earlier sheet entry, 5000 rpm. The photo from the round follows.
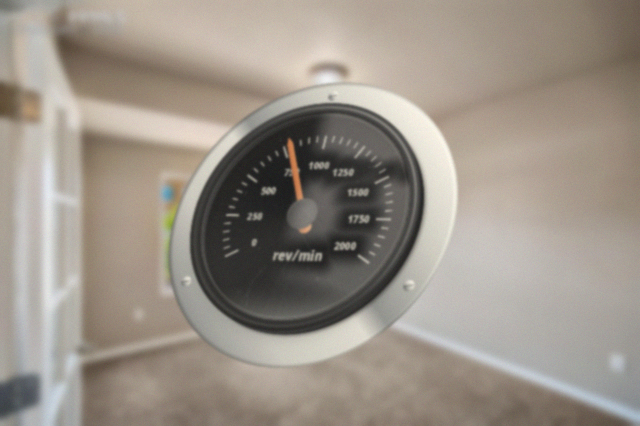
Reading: 800 rpm
